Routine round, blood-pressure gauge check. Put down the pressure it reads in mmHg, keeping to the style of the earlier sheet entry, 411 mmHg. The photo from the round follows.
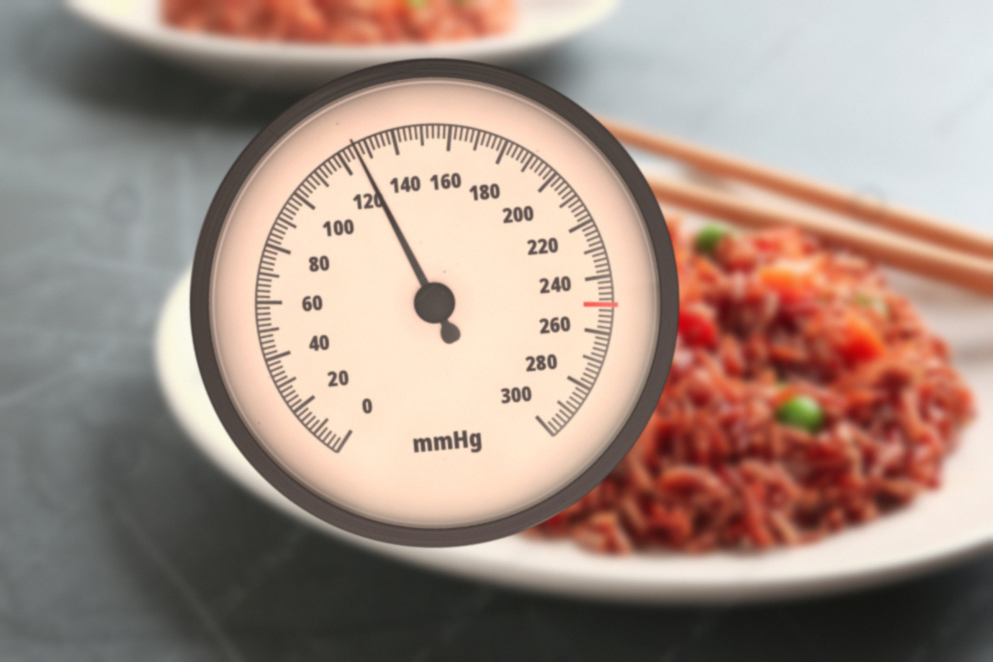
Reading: 126 mmHg
